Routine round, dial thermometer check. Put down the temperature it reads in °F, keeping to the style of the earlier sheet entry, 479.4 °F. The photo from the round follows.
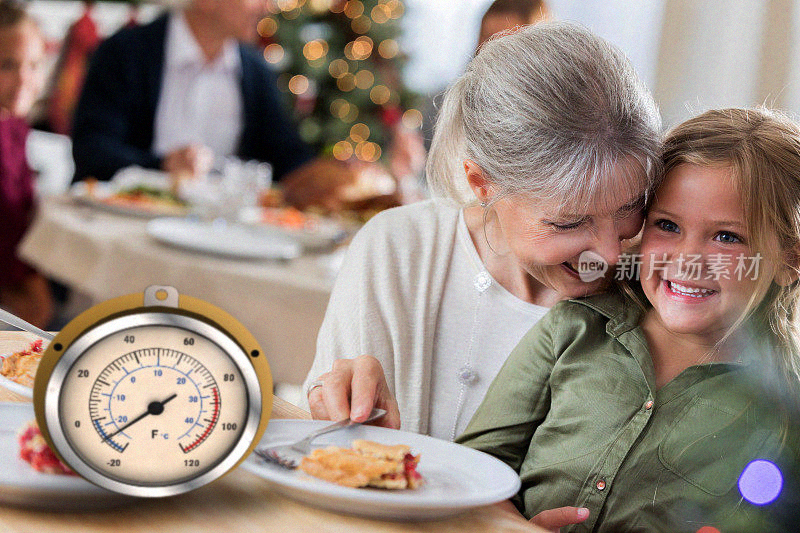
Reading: -10 °F
